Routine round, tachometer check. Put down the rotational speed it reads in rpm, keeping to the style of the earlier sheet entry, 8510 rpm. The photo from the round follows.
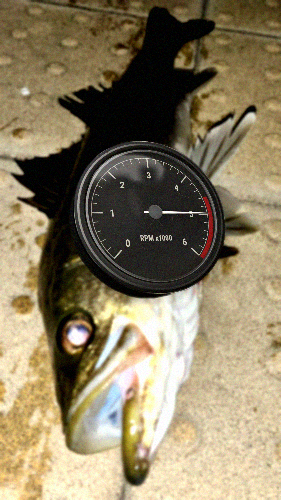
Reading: 5000 rpm
